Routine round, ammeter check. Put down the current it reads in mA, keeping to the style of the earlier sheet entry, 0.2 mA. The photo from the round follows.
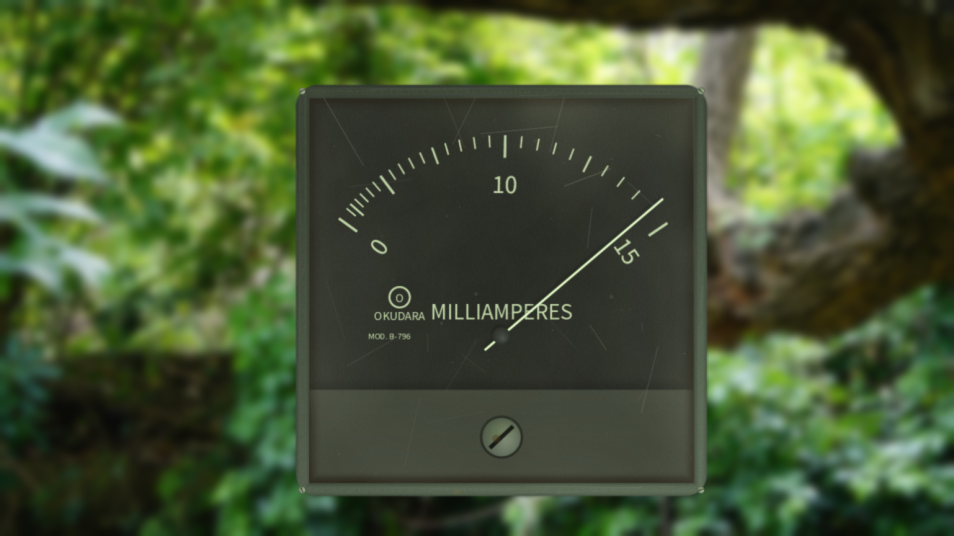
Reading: 14.5 mA
